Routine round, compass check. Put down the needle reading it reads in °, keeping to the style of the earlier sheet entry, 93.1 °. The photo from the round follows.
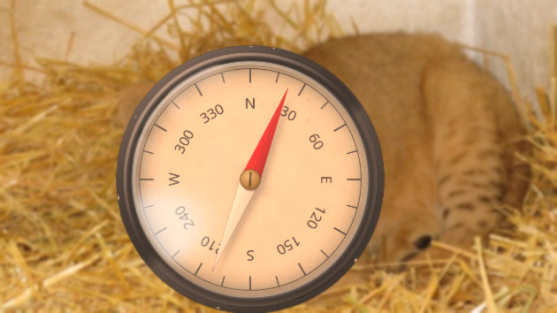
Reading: 22.5 °
